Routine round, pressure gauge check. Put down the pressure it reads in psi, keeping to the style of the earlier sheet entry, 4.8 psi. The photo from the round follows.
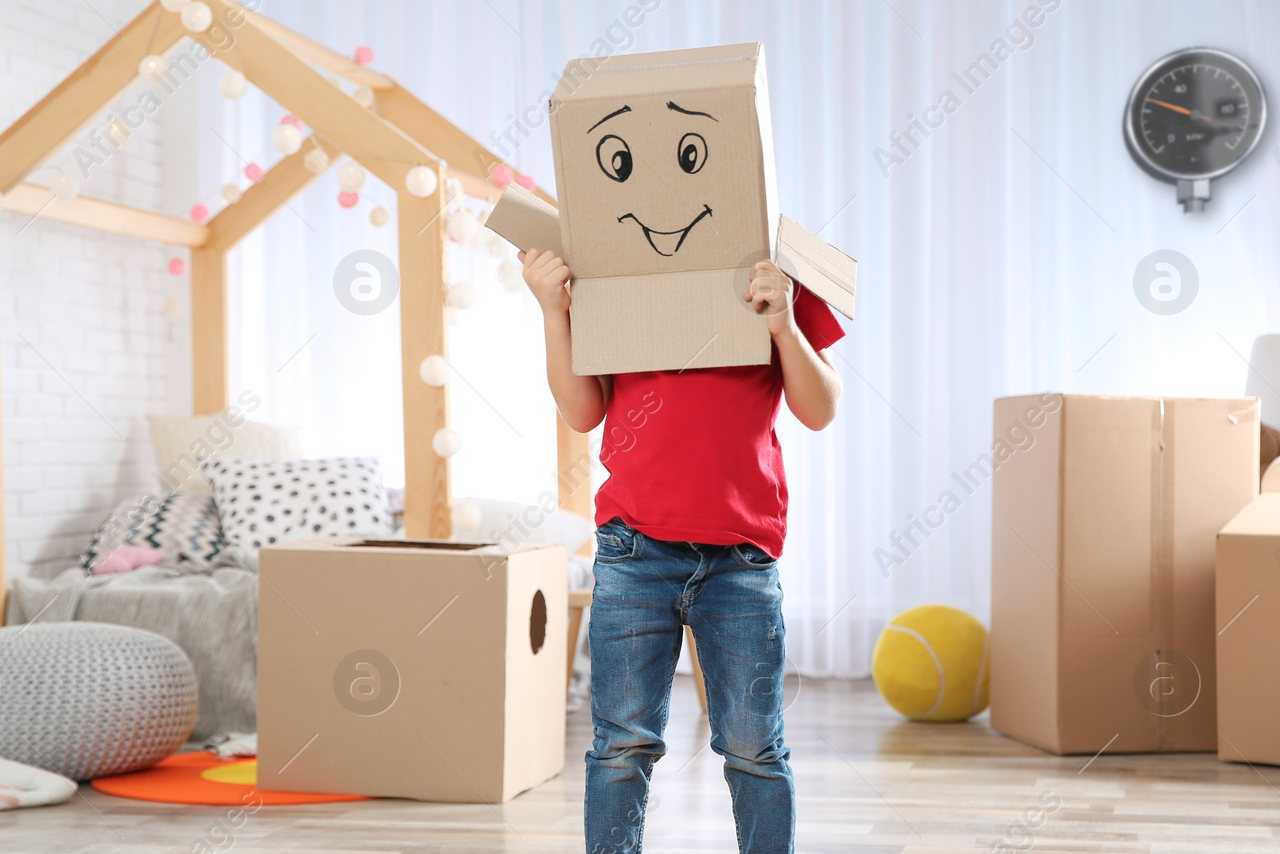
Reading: 25 psi
